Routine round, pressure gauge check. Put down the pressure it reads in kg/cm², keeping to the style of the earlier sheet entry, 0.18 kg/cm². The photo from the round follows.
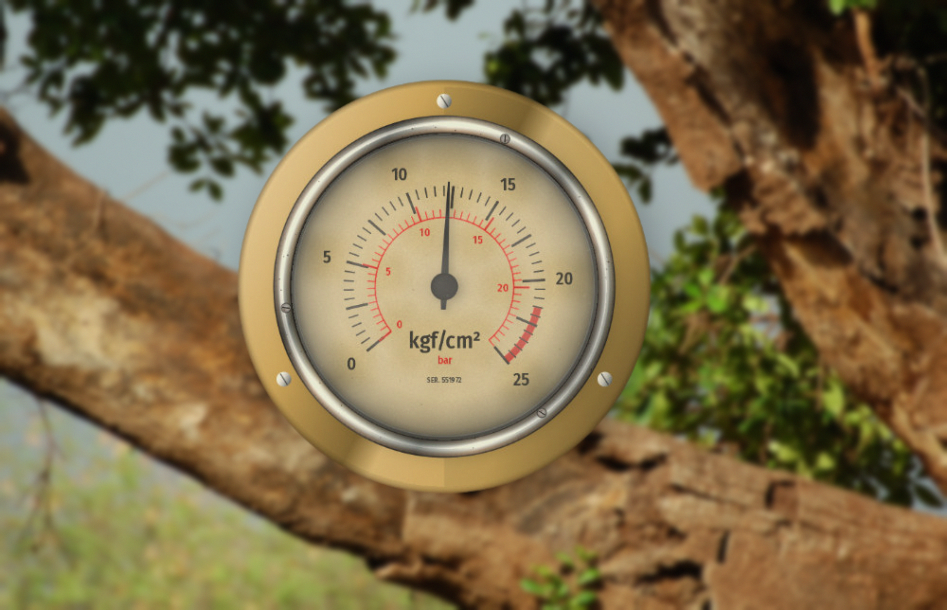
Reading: 12.25 kg/cm²
